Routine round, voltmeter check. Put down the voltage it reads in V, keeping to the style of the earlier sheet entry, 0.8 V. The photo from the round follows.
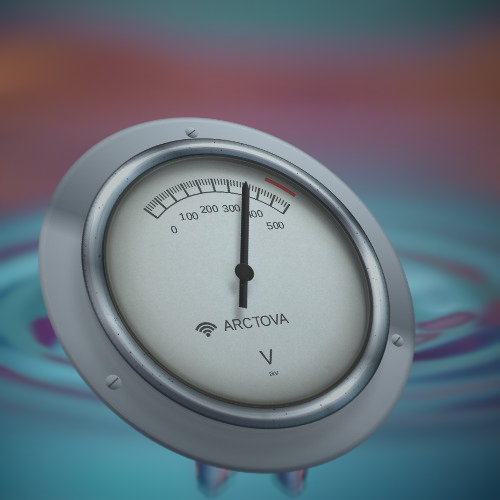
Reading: 350 V
